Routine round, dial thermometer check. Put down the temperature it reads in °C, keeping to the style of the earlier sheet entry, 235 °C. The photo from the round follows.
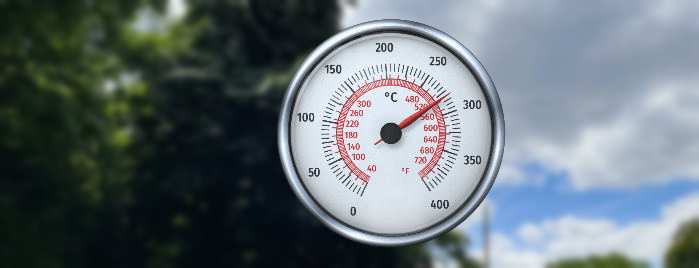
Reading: 280 °C
